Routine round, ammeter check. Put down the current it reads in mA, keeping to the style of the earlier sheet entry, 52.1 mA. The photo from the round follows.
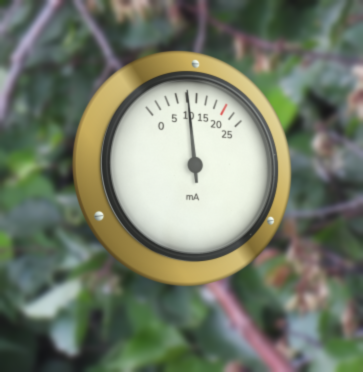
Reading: 10 mA
